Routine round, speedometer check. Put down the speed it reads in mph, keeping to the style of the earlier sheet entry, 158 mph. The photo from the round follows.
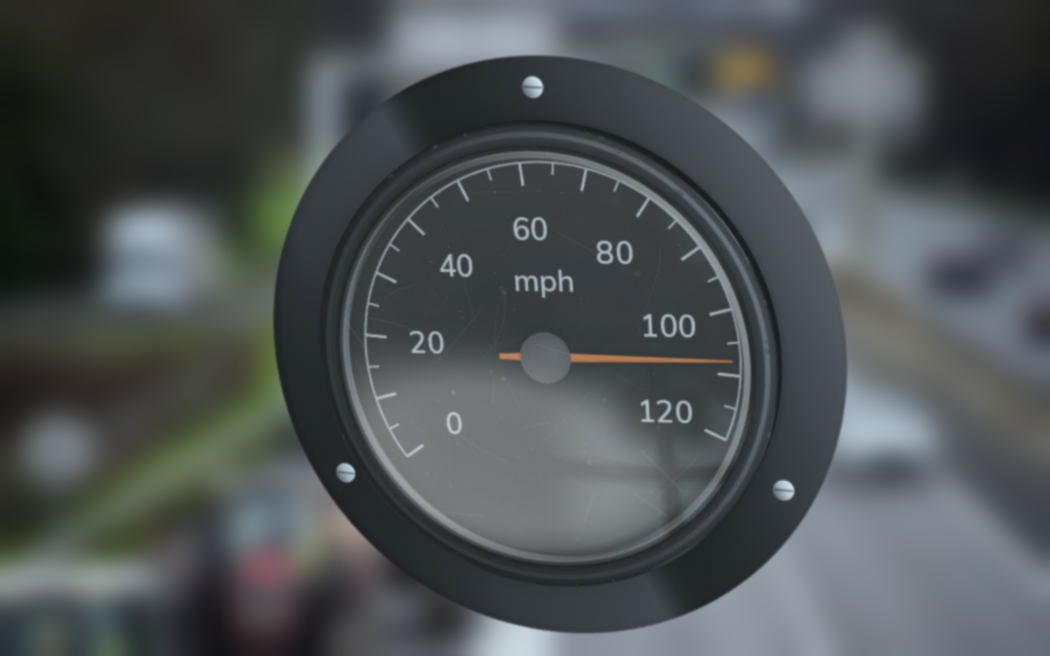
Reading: 107.5 mph
